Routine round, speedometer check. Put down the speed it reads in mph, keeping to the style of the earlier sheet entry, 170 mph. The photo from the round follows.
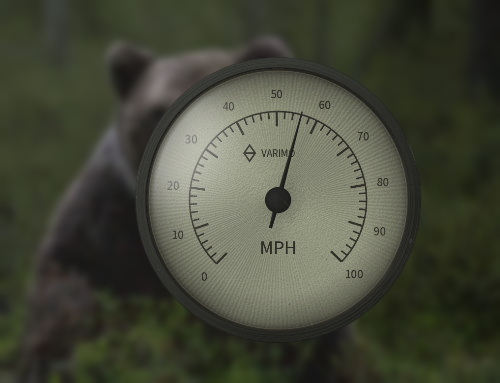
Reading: 56 mph
